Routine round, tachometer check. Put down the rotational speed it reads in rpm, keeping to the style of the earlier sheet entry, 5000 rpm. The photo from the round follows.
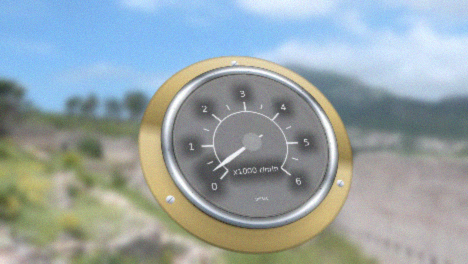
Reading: 250 rpm
